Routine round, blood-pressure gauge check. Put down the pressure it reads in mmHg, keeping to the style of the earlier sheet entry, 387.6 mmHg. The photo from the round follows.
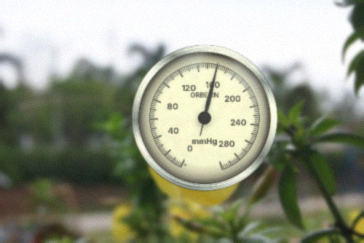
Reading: 160 mmHg
